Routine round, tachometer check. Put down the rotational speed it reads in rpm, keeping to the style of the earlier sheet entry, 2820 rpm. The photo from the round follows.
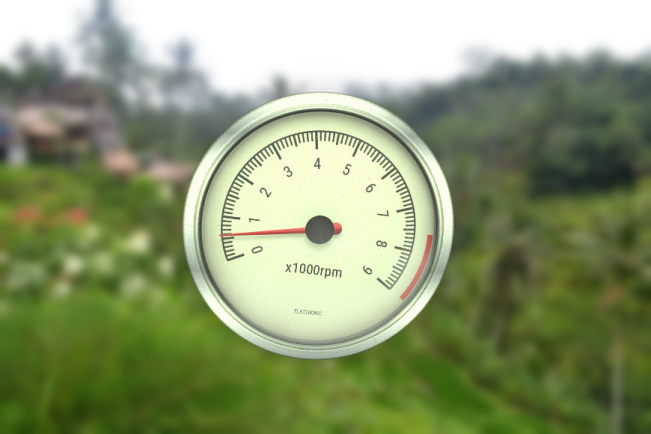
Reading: 600 rpm
